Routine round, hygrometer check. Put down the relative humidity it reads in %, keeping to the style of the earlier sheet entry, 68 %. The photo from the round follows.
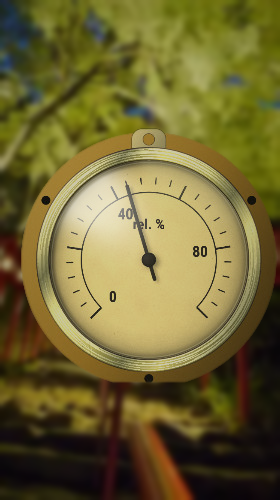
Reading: 44 %
